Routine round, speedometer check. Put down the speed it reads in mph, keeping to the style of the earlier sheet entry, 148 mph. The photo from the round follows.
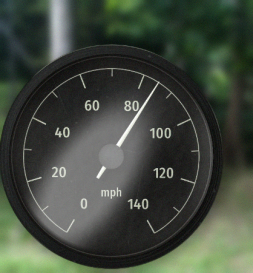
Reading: 85 mph
